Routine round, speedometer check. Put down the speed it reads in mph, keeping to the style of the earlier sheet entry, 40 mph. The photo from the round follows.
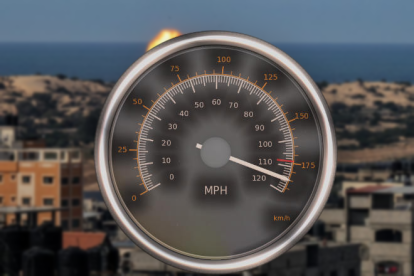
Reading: 115 mph
